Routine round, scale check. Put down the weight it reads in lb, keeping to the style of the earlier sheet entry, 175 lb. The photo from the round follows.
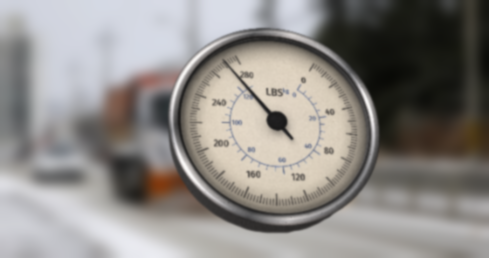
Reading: 270 lb
